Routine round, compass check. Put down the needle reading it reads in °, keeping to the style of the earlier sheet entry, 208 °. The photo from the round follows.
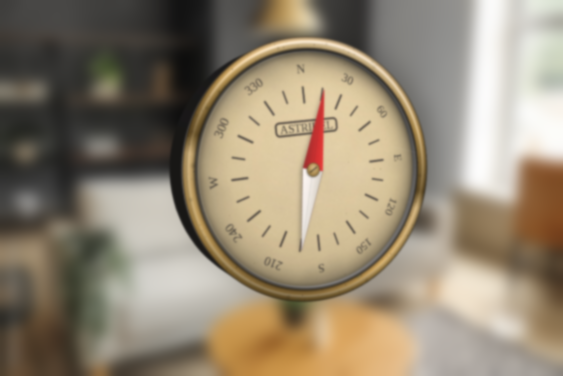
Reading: 15 °
